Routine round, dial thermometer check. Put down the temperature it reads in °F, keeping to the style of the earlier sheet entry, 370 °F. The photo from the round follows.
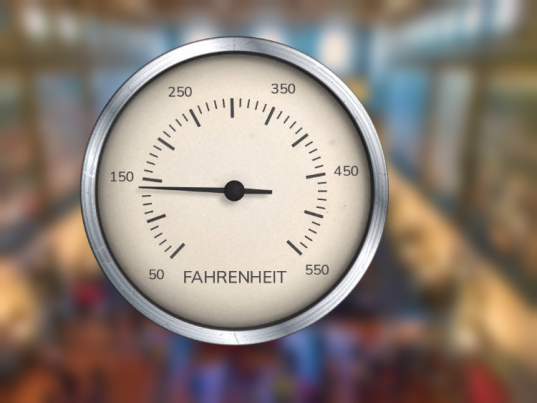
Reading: 140 °F
